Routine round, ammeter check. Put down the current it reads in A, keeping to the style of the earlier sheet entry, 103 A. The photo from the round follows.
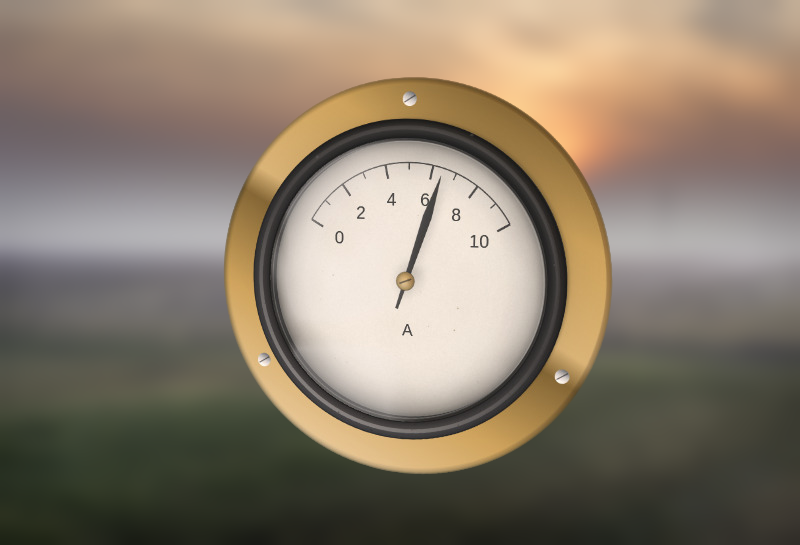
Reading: 6.5 A
